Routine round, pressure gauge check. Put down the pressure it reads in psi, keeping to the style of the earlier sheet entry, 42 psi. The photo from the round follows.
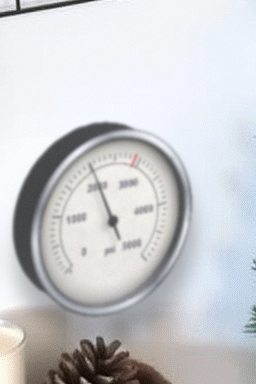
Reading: 2000 psi
